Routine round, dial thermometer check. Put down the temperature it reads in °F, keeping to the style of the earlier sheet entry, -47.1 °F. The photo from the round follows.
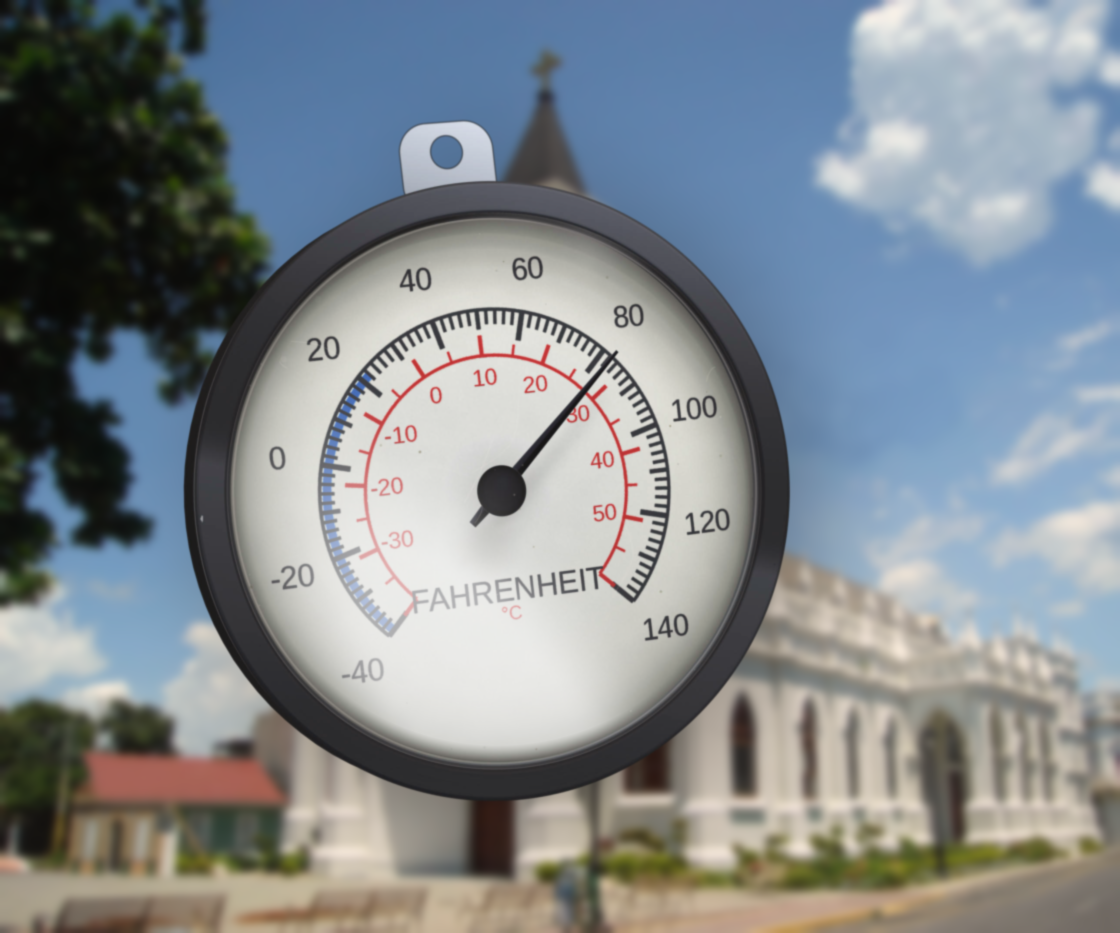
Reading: 82 °F
